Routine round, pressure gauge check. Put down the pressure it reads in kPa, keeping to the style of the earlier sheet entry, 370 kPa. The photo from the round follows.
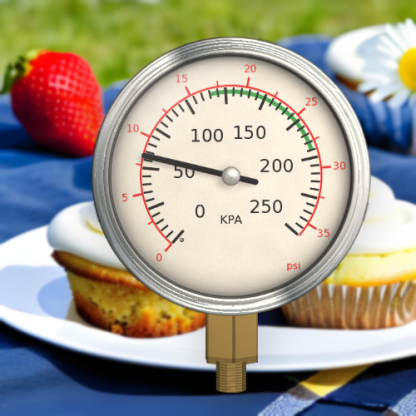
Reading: 57.5 kPa
